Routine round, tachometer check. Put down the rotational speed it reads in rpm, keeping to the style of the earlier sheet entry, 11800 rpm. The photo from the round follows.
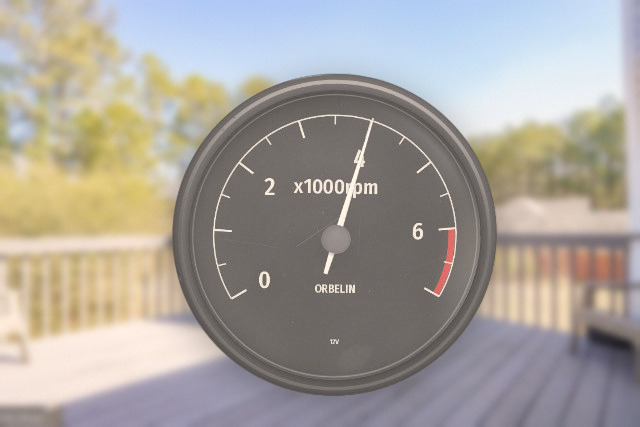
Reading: 4000 rpm
